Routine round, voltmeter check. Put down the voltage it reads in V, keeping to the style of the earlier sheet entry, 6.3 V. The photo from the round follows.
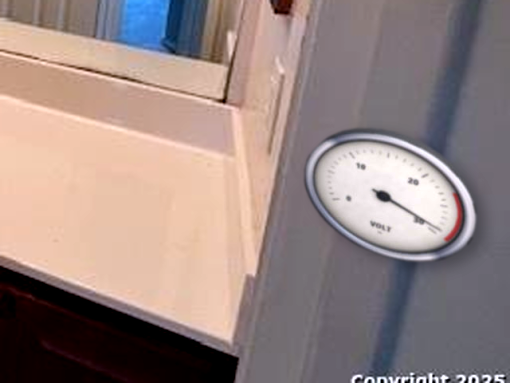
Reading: 29 V
